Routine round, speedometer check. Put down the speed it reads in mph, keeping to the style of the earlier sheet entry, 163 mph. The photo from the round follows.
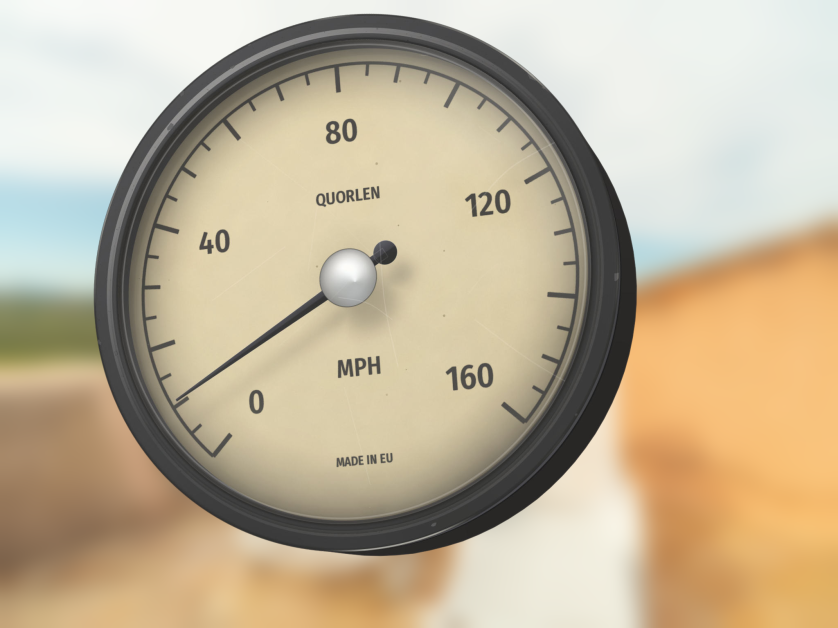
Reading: 10 mph
